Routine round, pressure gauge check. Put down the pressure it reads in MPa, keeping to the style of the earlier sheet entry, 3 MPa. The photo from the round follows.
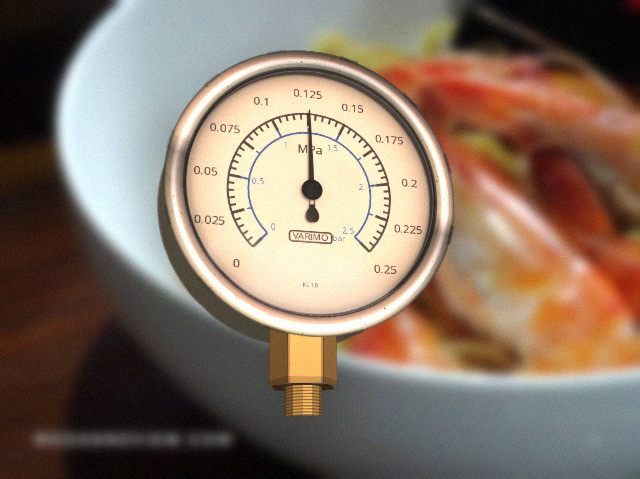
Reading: 0.125 MPa
